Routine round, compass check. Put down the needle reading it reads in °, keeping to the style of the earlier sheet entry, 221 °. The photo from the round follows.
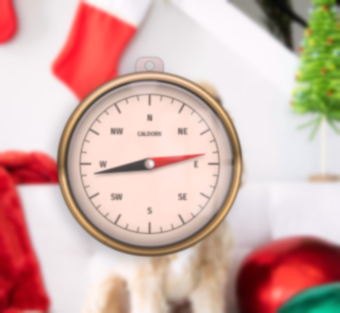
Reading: 80 °
